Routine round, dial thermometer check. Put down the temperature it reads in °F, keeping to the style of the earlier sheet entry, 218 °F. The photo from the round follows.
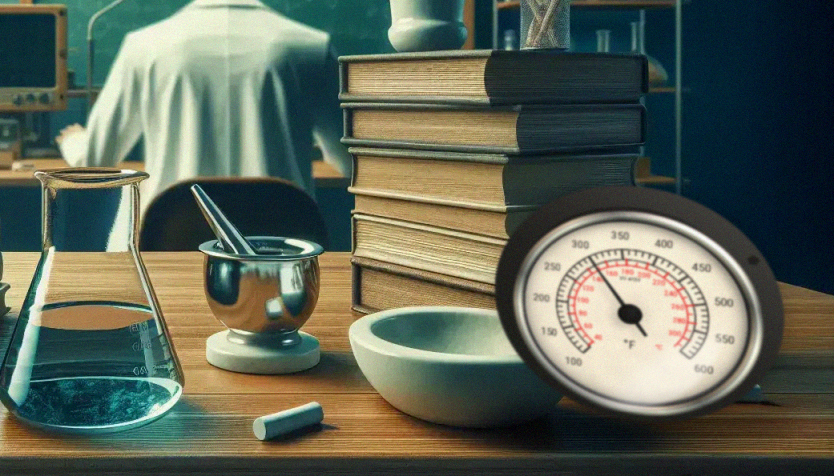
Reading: 300 °F
